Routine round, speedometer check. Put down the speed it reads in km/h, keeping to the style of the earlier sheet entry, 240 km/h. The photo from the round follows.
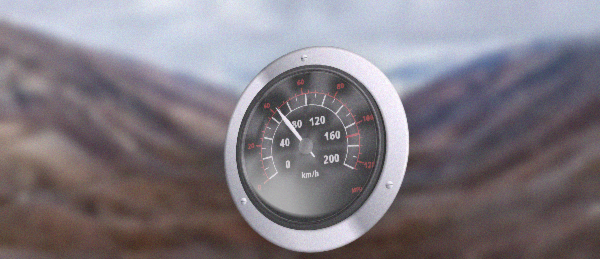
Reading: 70 km/h
